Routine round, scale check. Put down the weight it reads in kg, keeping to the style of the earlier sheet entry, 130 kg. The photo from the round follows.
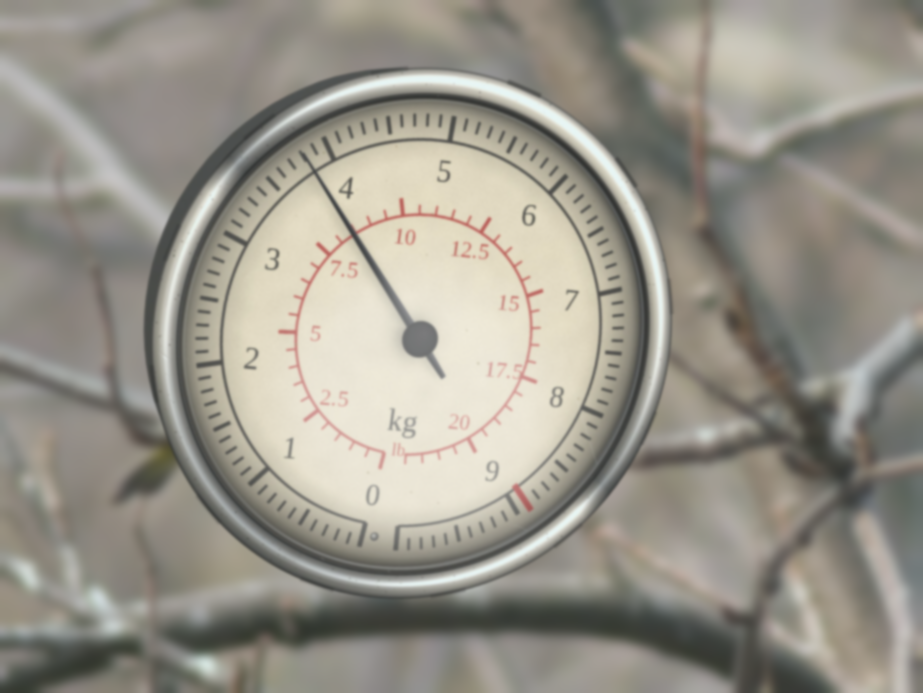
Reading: 3.8 kg
